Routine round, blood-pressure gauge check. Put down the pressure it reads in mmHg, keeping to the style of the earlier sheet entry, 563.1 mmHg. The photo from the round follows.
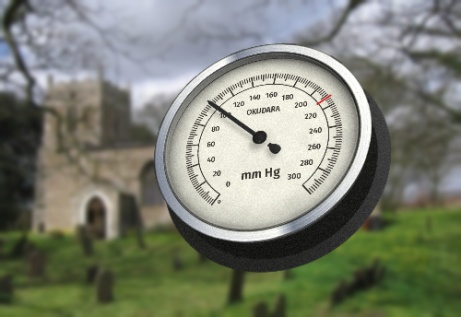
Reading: 100 mmHg
